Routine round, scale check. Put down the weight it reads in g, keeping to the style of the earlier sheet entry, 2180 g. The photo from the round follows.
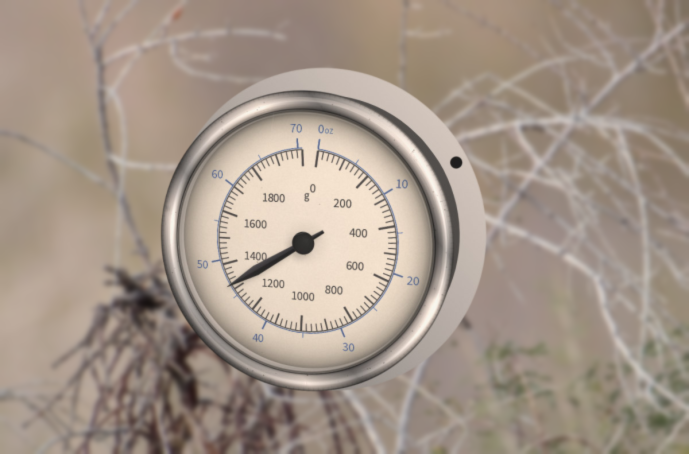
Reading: 1320 g
